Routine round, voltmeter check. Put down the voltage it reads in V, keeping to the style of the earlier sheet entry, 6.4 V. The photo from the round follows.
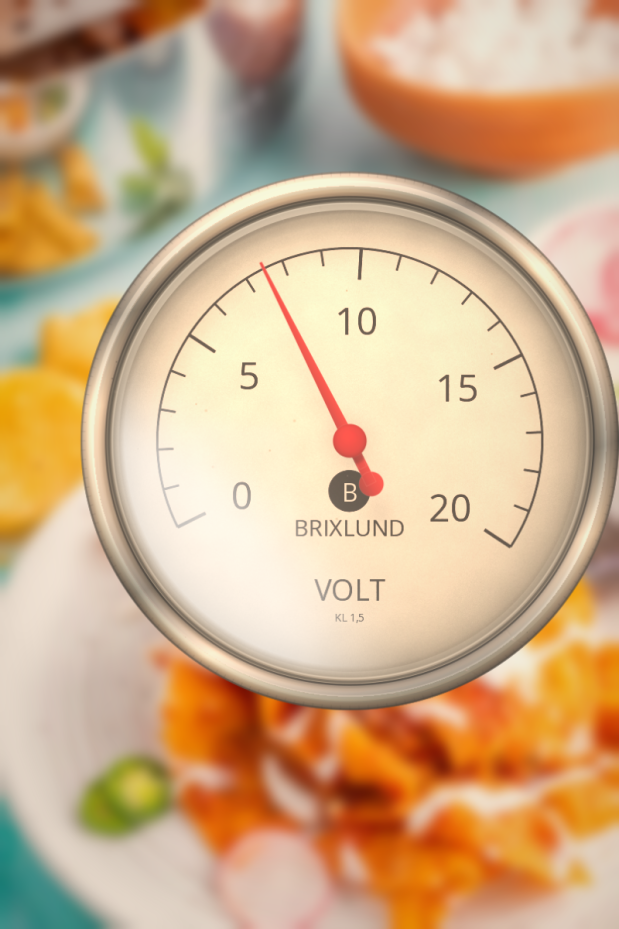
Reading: 7.5 V
